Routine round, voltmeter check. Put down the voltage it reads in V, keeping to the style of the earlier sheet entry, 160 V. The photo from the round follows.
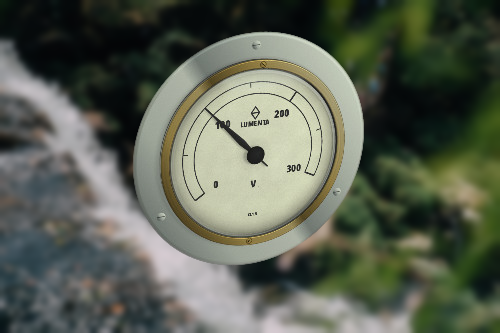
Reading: 100 V
